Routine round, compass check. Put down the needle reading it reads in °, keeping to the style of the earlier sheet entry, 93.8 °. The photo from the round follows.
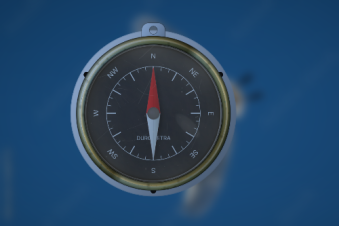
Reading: 0 °
